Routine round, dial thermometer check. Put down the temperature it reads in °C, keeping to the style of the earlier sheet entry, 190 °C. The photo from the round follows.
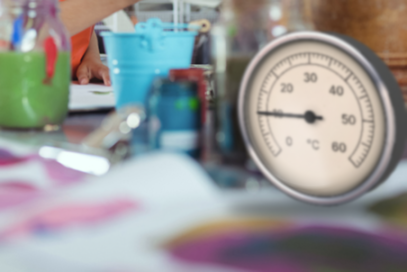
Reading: 10 °C
